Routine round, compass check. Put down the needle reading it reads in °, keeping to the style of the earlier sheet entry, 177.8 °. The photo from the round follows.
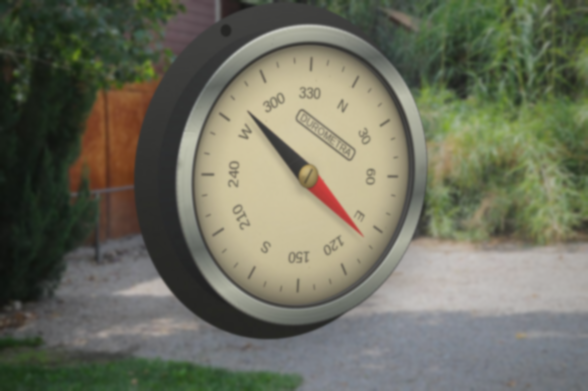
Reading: 100 °
